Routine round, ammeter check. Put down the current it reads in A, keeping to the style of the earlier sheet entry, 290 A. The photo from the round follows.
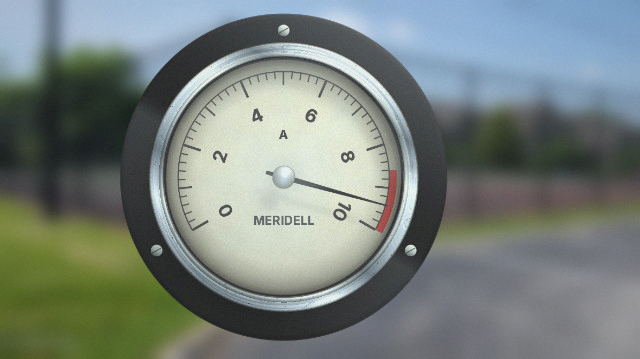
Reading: 9.4 A
